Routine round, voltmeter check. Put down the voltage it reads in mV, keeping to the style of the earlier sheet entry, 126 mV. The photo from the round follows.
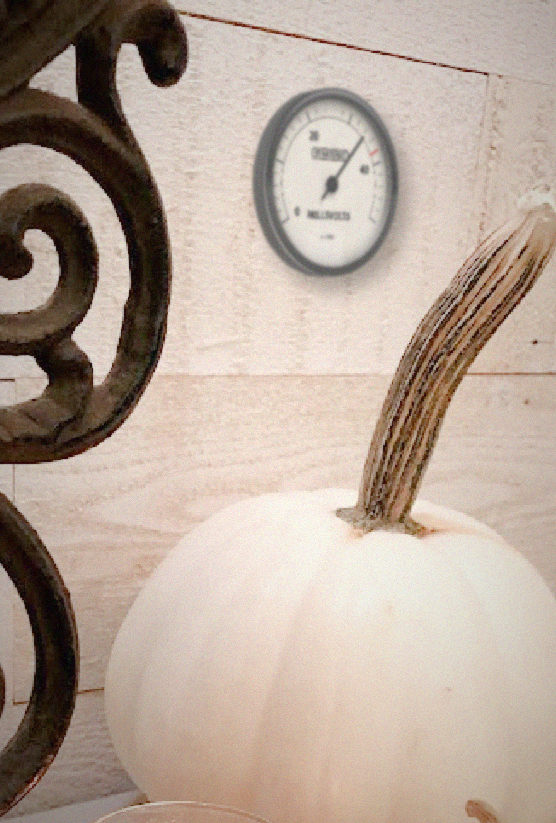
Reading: 34 mV
